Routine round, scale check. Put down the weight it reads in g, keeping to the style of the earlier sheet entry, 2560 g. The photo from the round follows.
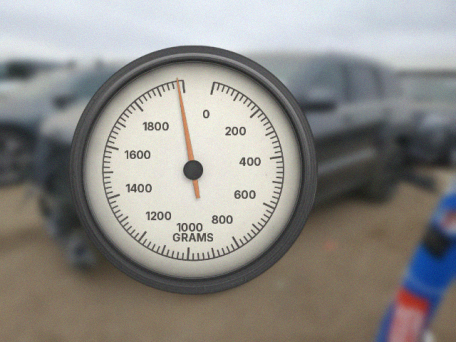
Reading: 1980 g
